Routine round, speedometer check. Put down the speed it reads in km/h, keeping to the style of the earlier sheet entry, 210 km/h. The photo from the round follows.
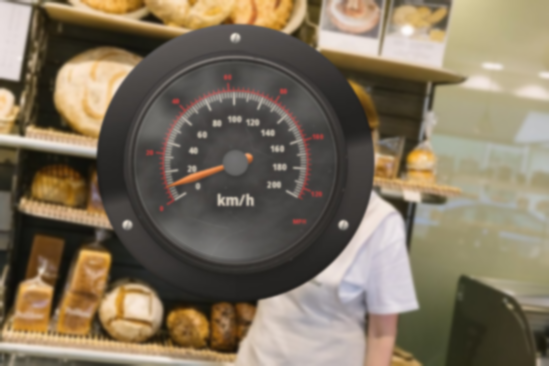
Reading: 10 km/h
